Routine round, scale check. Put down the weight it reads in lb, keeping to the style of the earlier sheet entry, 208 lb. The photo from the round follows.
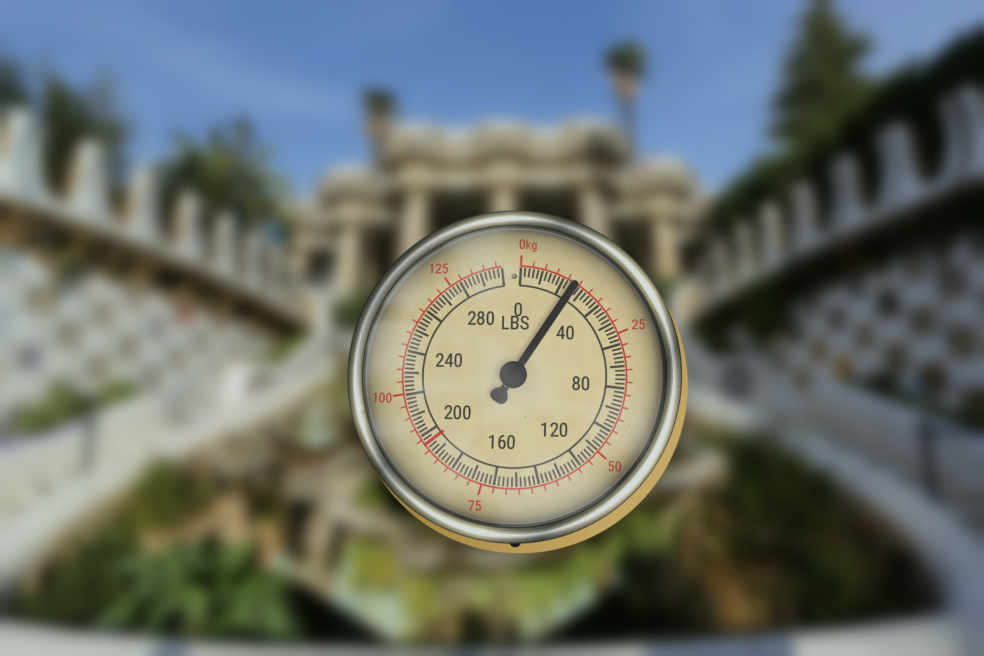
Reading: 26 lb
